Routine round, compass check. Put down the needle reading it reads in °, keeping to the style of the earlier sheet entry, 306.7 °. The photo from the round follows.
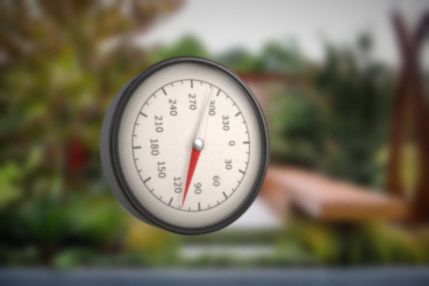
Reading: 110 °
